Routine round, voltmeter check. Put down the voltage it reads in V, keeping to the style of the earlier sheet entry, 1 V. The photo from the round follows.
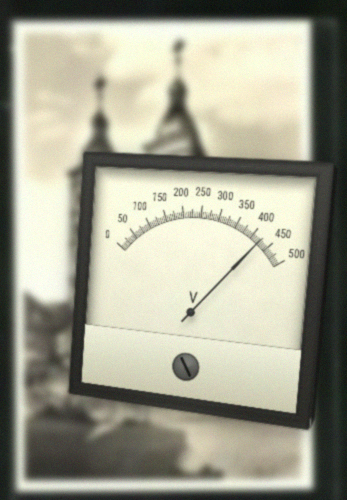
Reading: 425 V
